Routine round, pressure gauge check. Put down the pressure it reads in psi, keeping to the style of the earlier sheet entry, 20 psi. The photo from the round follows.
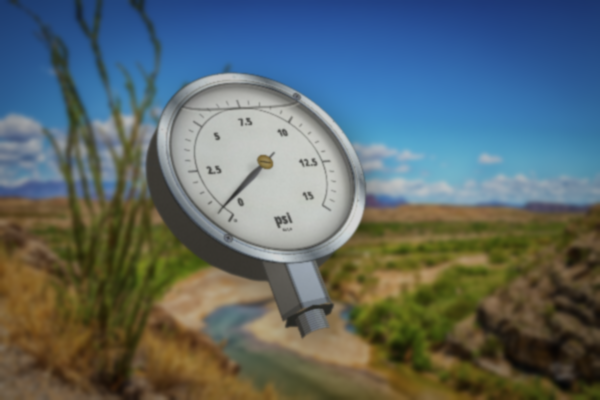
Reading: 0.5 psi
